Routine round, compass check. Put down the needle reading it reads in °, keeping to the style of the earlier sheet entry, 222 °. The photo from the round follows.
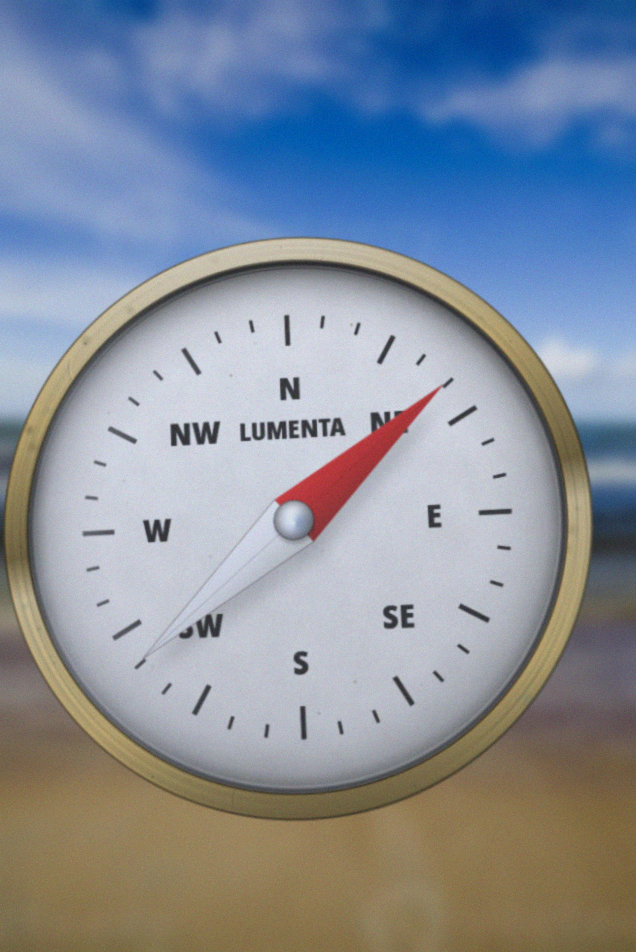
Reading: 50 °
